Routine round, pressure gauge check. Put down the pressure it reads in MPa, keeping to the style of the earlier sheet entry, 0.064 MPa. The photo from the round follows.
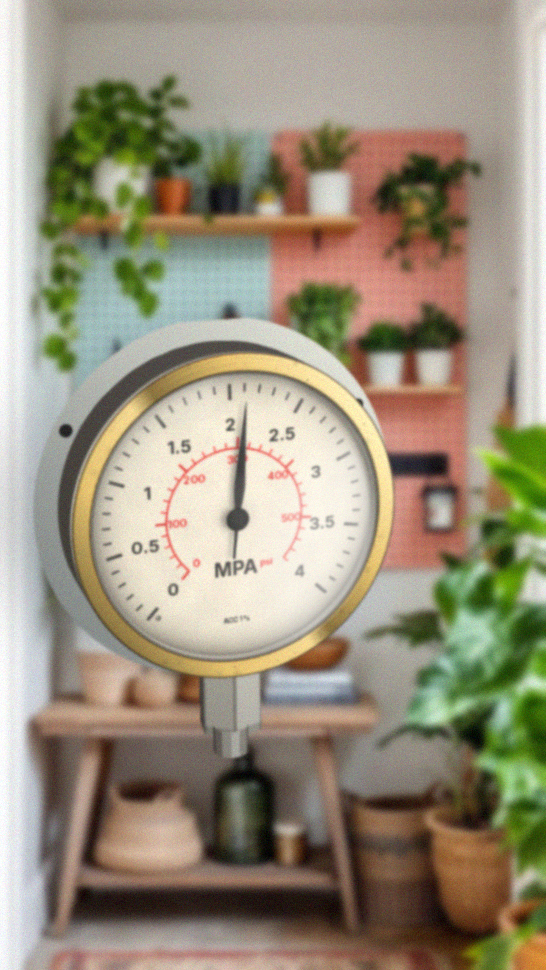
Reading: 2.1 MPa
